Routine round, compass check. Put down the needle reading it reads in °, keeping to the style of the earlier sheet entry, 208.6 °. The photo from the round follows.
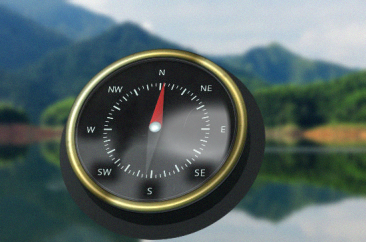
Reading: 5 °
